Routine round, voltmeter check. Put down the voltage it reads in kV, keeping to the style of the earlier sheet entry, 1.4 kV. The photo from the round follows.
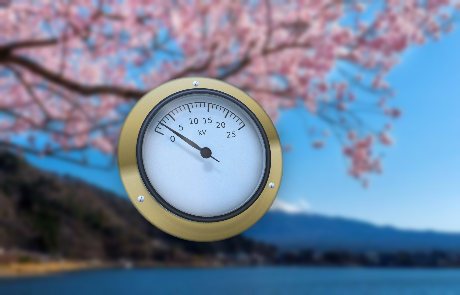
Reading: 2 kV
